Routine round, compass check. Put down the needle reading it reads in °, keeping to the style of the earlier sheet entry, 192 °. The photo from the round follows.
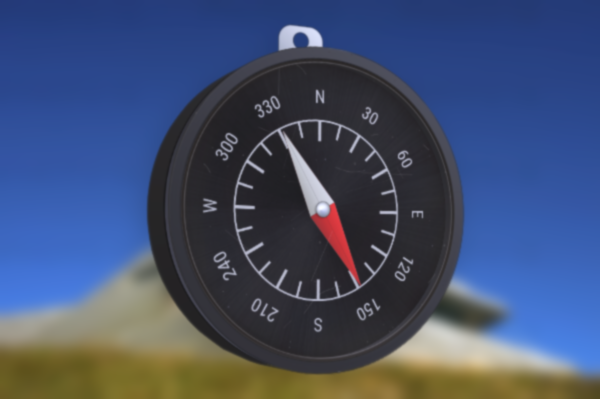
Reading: 150 °
